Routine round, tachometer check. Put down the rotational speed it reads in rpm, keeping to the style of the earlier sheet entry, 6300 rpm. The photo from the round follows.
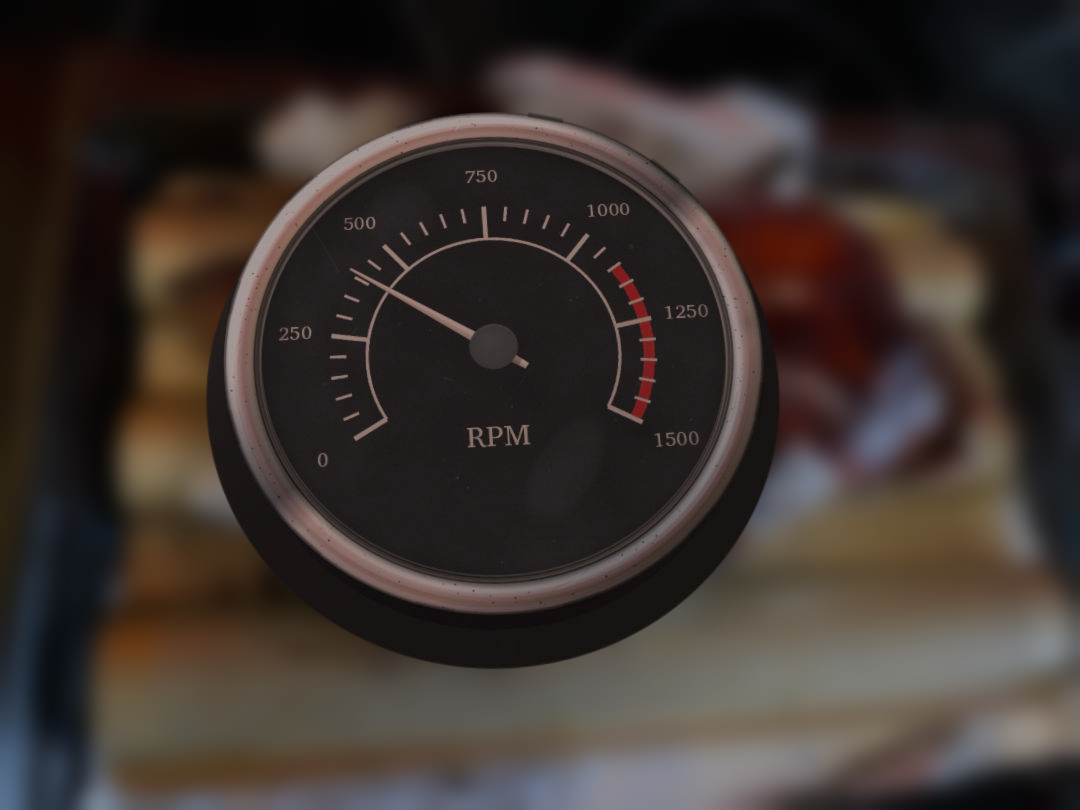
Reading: 400 rpm
